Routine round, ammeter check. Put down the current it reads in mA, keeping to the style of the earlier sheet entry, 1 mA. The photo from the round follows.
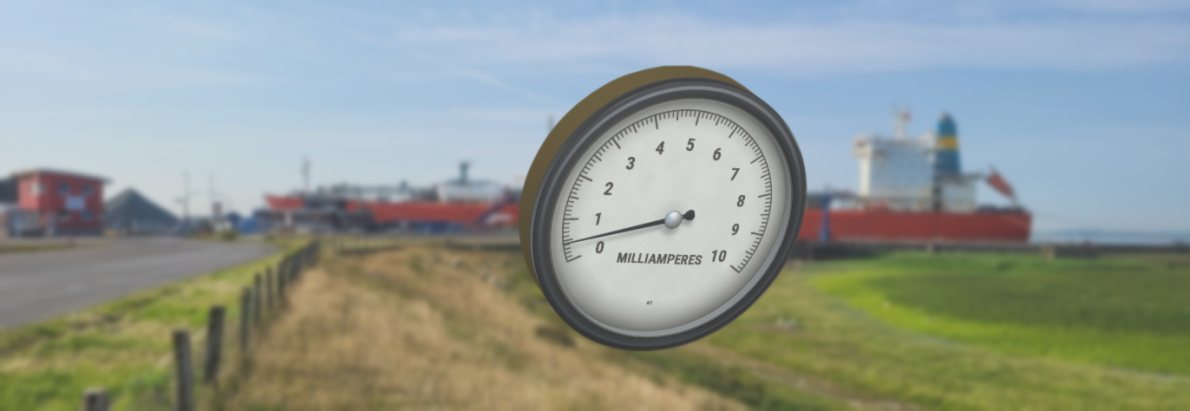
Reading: 0.5 mA
